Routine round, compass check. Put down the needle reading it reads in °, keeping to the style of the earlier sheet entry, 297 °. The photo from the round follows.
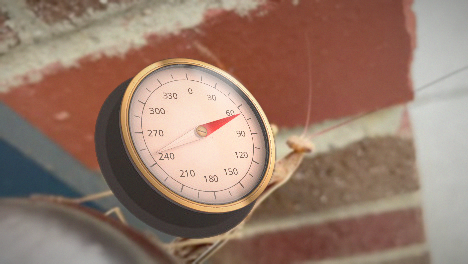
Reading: 67.5 °
